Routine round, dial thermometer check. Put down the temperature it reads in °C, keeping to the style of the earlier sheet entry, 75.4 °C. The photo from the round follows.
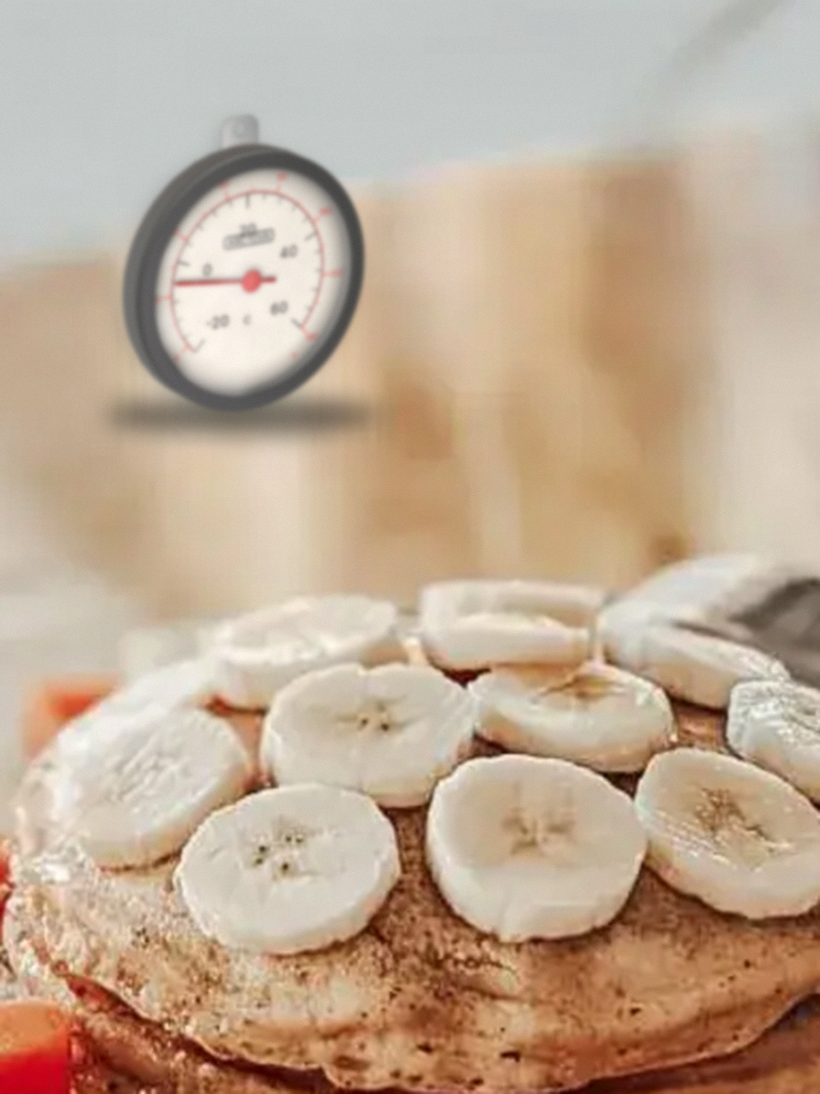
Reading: -4 °C
